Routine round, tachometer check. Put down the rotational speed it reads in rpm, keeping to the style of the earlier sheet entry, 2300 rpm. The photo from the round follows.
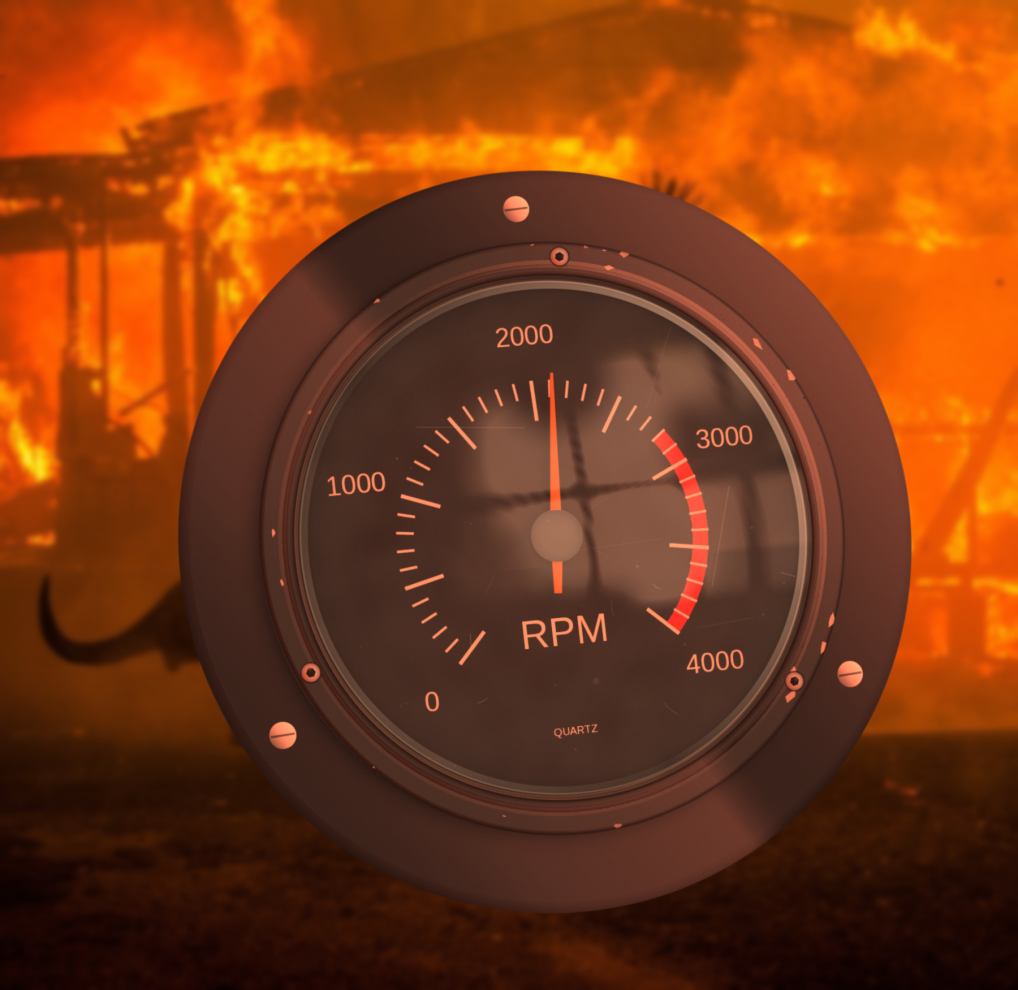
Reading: 2100 rpm
